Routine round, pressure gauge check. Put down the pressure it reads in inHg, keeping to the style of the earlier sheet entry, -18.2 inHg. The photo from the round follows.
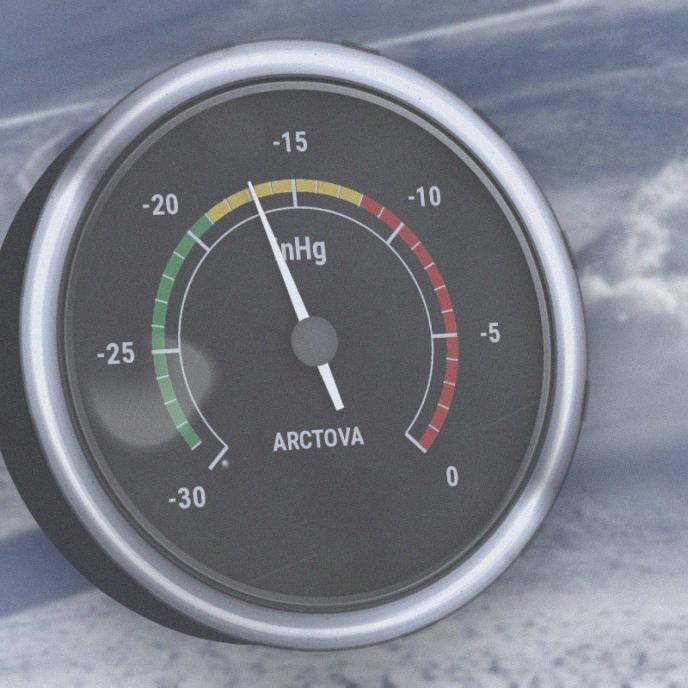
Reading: -17 inHg
